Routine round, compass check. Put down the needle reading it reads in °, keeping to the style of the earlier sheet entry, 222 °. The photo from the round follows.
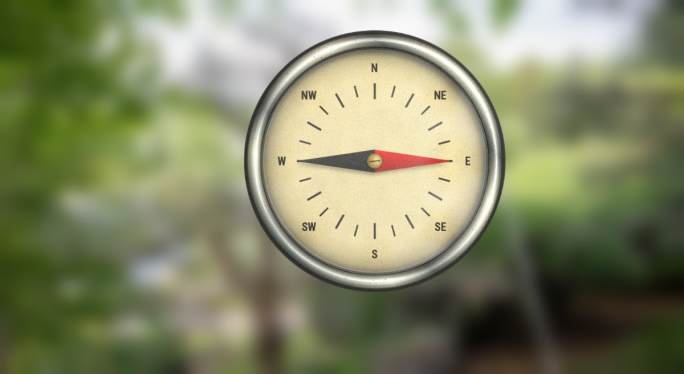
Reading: 90 °
